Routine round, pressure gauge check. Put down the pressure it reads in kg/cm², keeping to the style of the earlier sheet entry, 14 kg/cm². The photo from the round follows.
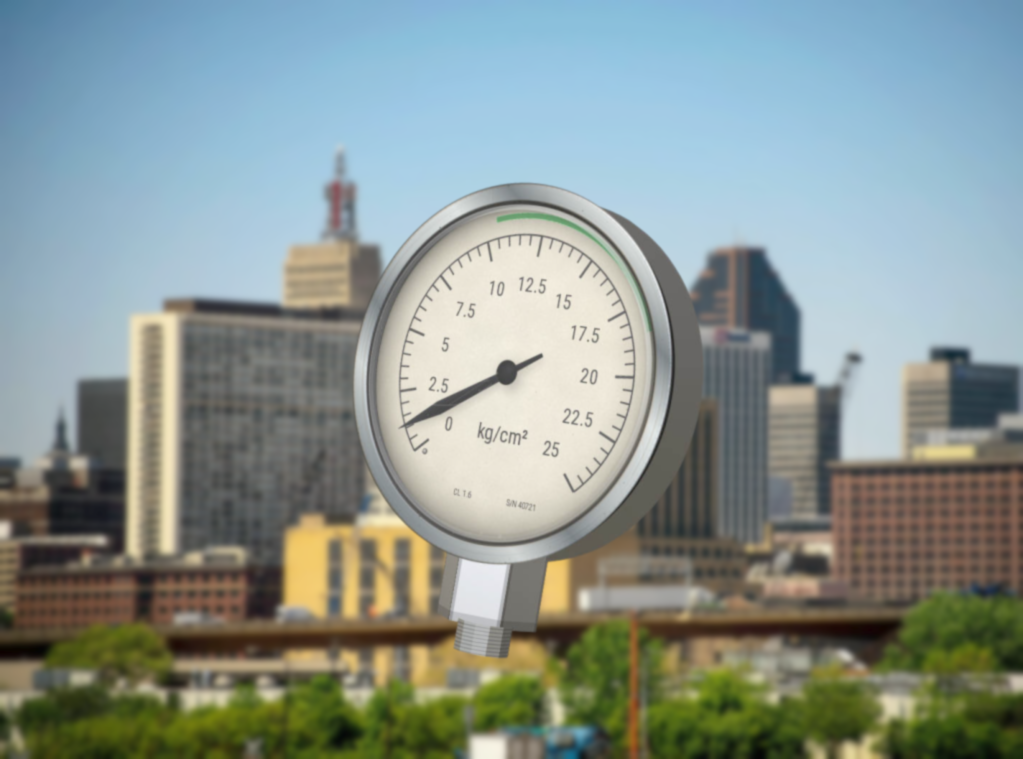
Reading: 1 kg/cm²
